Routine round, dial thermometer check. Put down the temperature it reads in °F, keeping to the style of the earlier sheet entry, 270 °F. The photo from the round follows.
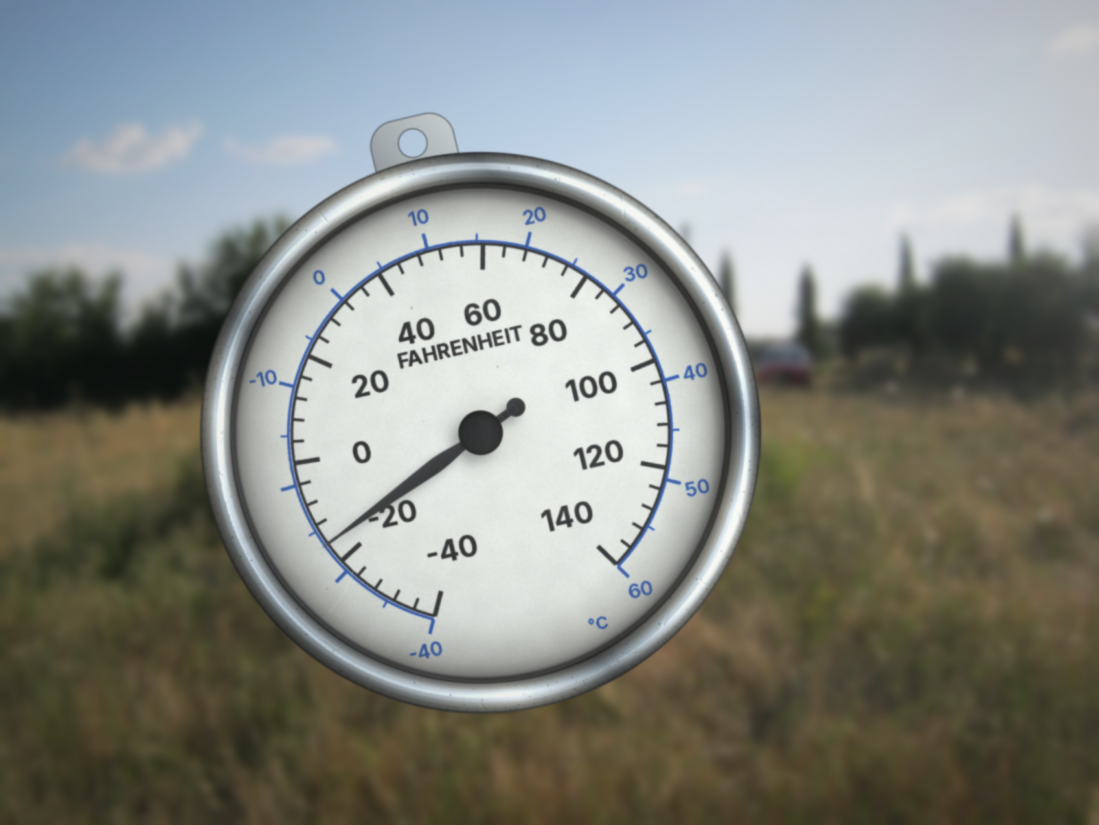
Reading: -16 °F
